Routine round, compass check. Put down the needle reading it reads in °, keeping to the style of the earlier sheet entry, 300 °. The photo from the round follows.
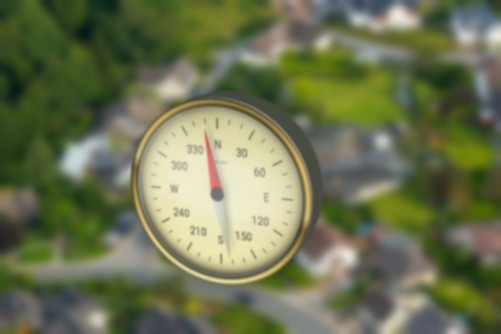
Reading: 350 °
